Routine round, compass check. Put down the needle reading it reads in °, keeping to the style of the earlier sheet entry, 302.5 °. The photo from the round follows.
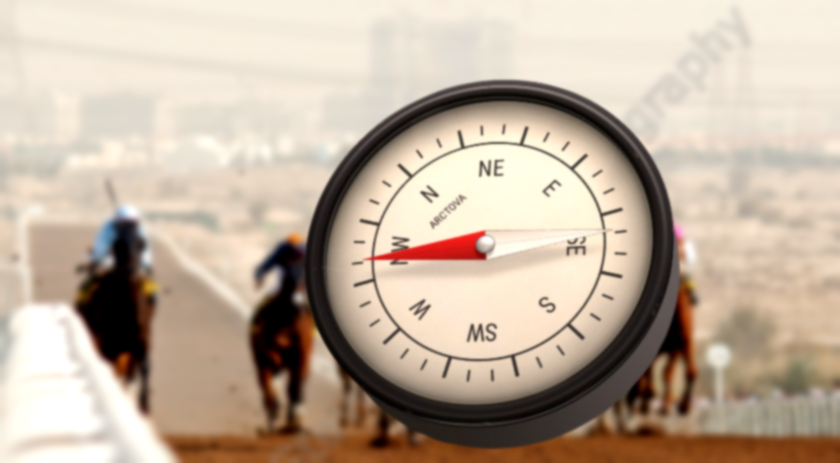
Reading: 310 °
